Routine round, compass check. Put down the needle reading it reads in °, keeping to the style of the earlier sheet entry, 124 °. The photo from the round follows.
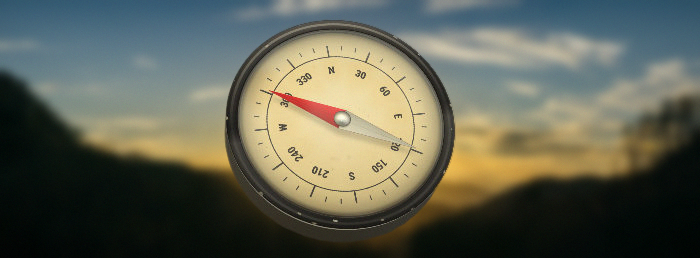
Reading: 300 °
